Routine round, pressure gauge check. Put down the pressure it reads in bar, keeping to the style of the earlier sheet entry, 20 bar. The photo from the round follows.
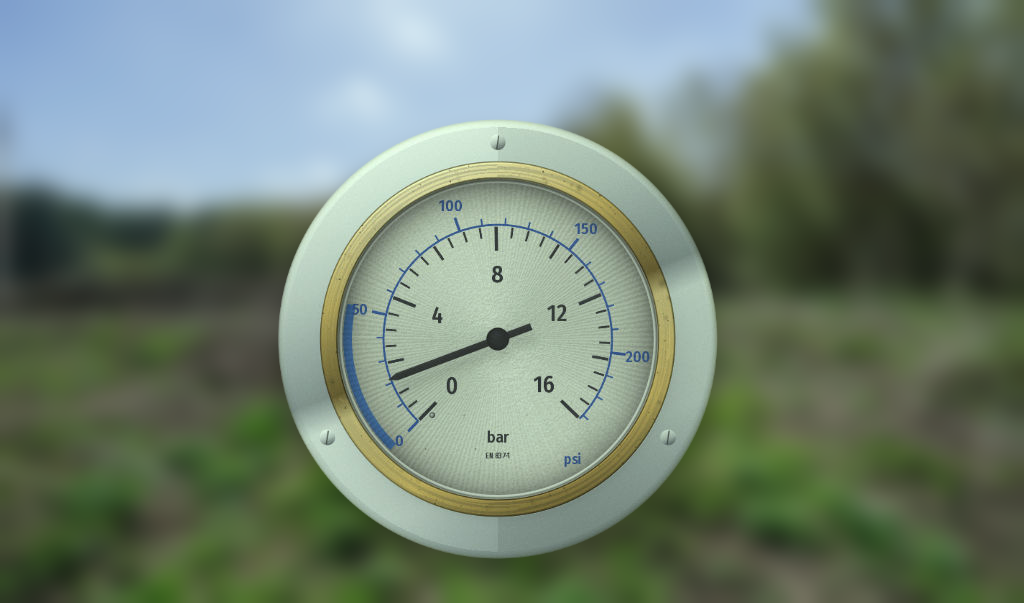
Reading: 1.5 bar
